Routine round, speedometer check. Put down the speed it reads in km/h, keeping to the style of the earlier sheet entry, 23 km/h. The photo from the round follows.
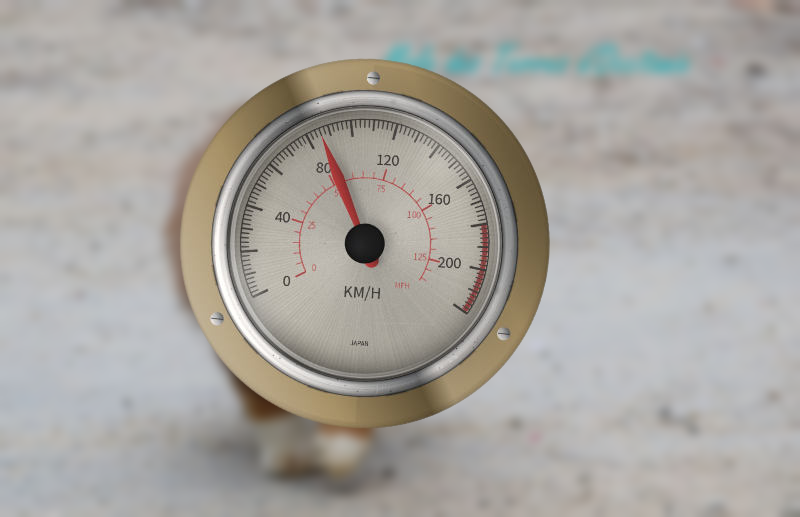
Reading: 86 km/h
